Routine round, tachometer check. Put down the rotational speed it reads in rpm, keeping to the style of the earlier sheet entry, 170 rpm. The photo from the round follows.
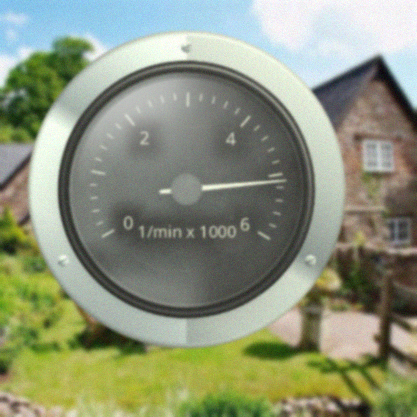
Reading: 5100 rpm
